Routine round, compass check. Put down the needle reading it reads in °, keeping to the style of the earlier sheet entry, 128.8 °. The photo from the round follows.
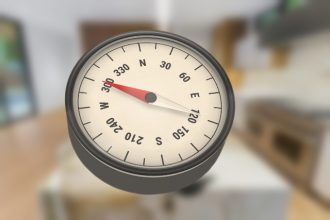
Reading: 300 °
